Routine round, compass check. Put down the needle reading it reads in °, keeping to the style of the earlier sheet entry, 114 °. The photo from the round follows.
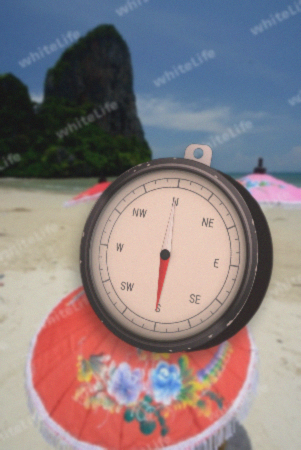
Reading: 180 °
